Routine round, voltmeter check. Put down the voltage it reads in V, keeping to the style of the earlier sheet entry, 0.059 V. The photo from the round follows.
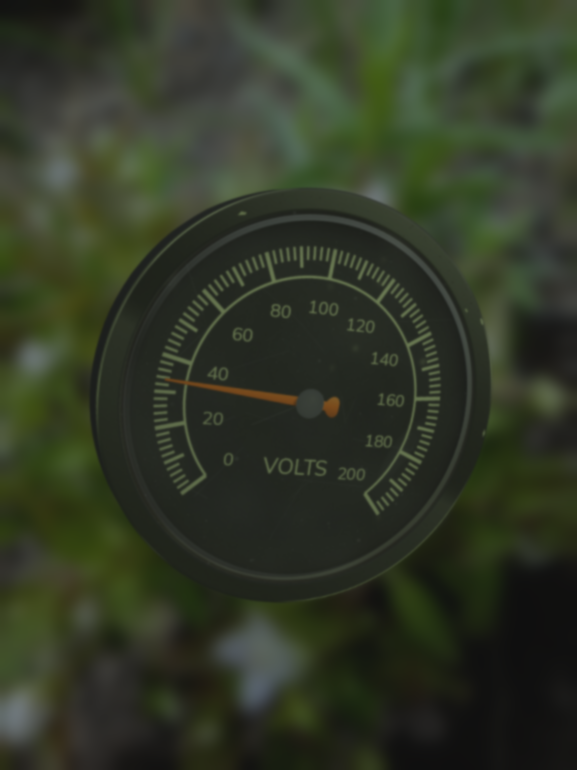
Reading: 34 V
